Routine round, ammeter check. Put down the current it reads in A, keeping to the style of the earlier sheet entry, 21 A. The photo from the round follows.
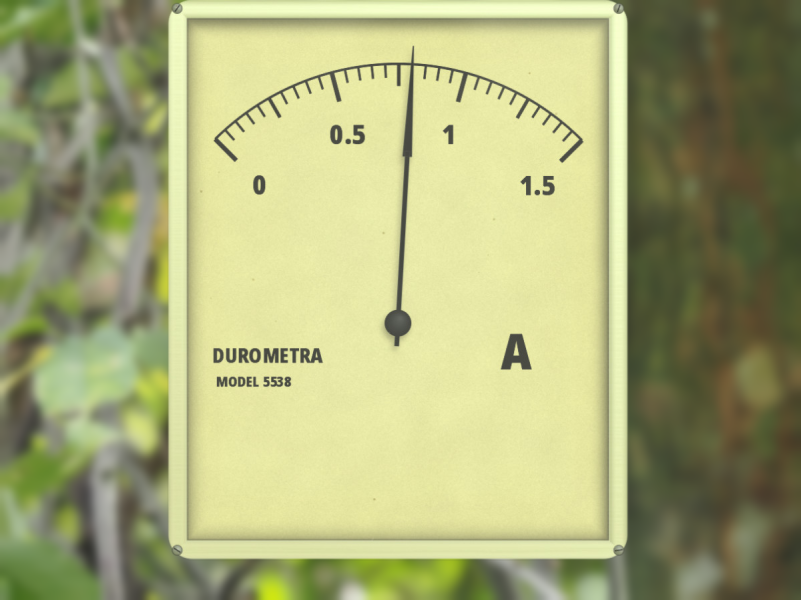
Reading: 0.8 A
